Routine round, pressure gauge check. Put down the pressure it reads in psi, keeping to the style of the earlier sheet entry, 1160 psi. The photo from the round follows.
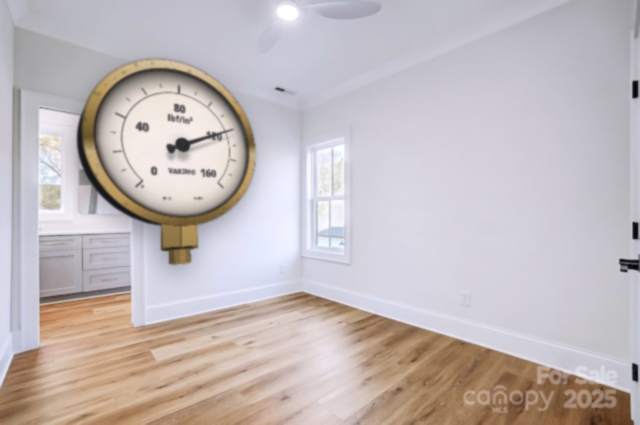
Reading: 120 psi
